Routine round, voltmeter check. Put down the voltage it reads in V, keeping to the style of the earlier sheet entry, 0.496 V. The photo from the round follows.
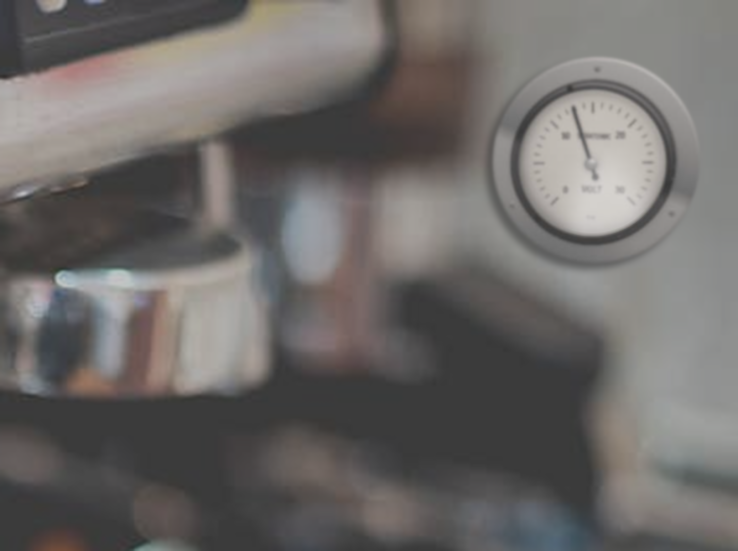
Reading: 13 V
